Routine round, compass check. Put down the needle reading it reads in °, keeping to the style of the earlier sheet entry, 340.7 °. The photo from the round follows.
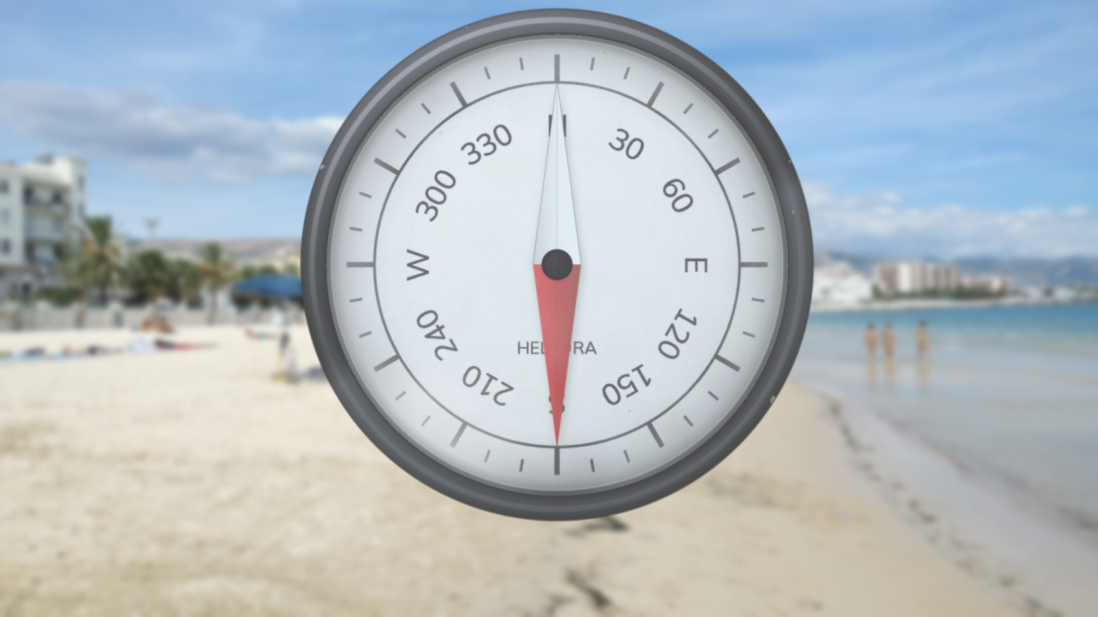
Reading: 180 °
